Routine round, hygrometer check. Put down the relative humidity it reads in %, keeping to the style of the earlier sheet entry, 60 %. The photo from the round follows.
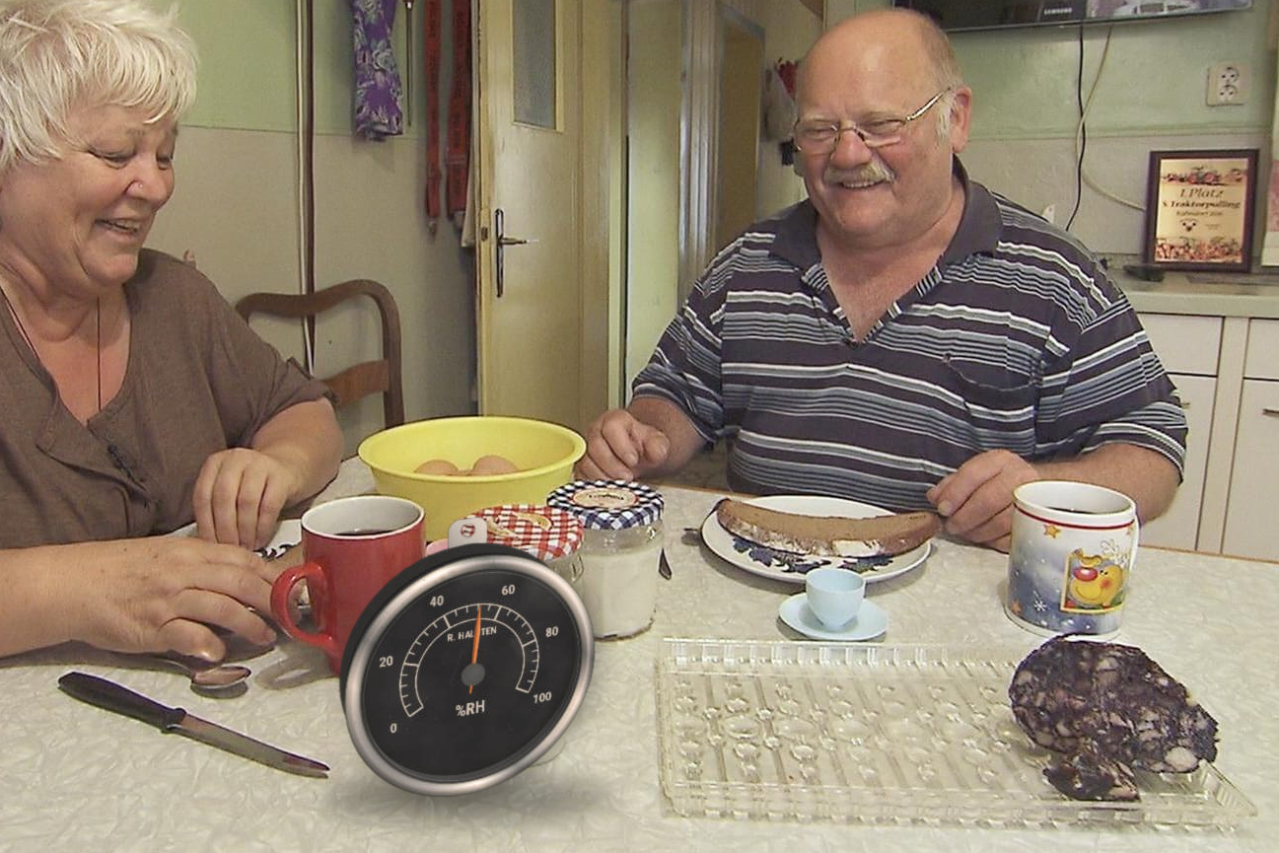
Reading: 52 %
